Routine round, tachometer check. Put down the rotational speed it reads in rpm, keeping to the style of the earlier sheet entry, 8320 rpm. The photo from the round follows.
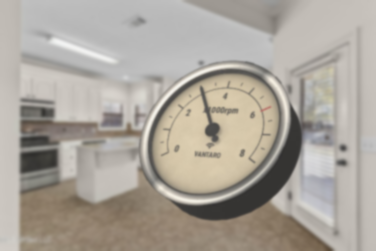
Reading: 3000 rpm
